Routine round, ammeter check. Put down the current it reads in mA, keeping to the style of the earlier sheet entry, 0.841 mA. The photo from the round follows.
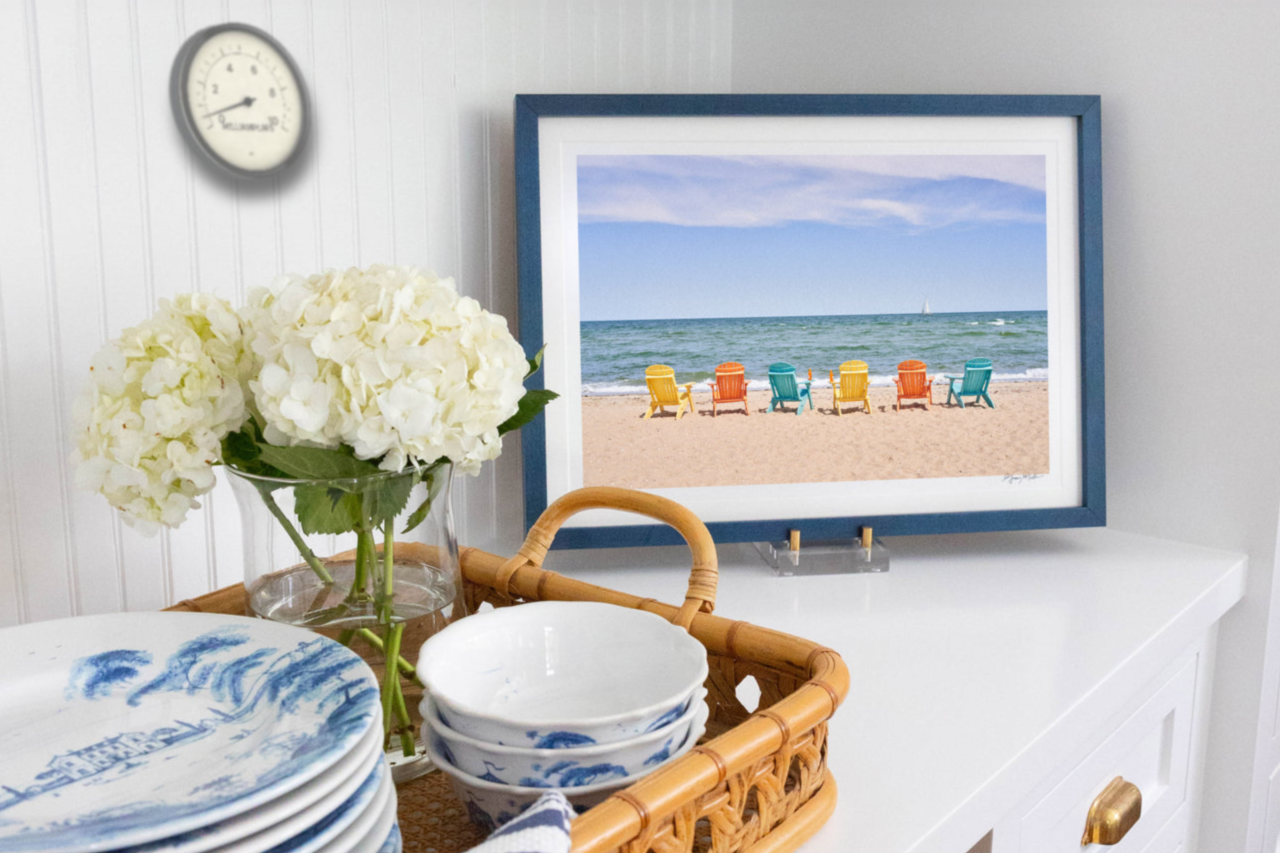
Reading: 0.5 mA
